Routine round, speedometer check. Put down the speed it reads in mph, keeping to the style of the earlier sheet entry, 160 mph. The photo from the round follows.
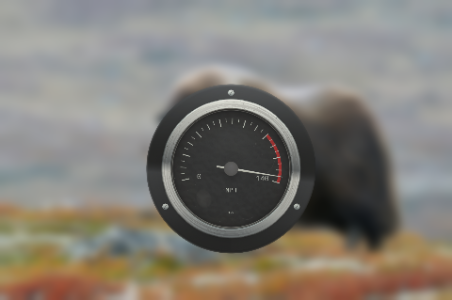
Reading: 135 mph
